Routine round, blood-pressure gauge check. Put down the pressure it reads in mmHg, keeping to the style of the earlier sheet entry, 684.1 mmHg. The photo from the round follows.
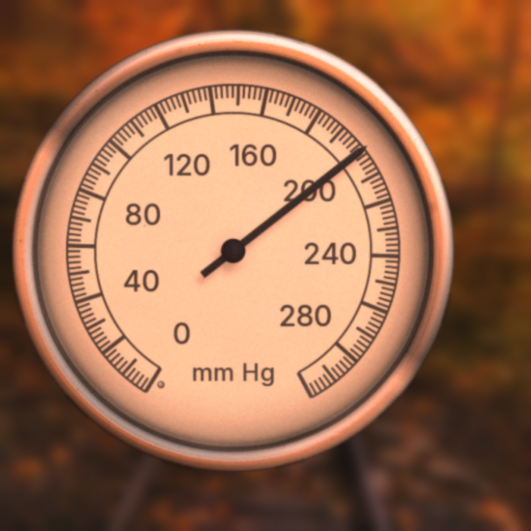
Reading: 200 mmHg
